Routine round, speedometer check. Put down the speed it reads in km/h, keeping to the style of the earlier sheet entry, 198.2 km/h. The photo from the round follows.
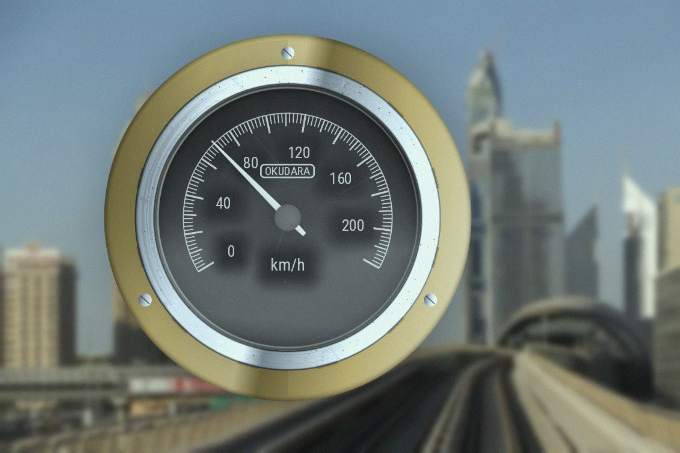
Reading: 70 km/h
